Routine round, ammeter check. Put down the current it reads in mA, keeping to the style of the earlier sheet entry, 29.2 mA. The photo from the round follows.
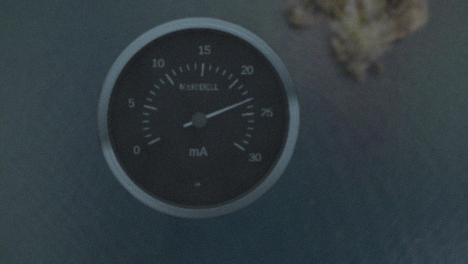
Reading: 23 mA
